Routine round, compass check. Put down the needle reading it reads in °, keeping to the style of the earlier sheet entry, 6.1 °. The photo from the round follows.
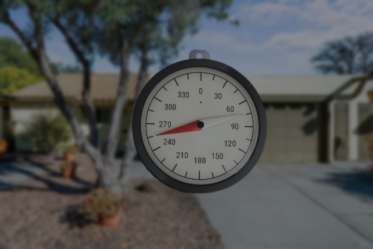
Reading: 255 °
